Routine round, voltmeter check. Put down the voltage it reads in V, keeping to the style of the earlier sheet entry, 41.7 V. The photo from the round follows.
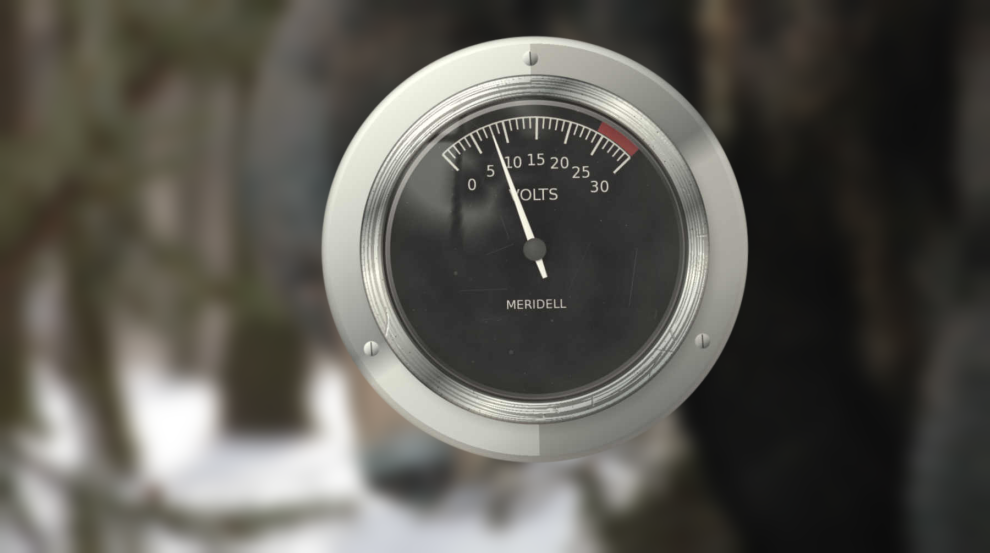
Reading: 8 V
